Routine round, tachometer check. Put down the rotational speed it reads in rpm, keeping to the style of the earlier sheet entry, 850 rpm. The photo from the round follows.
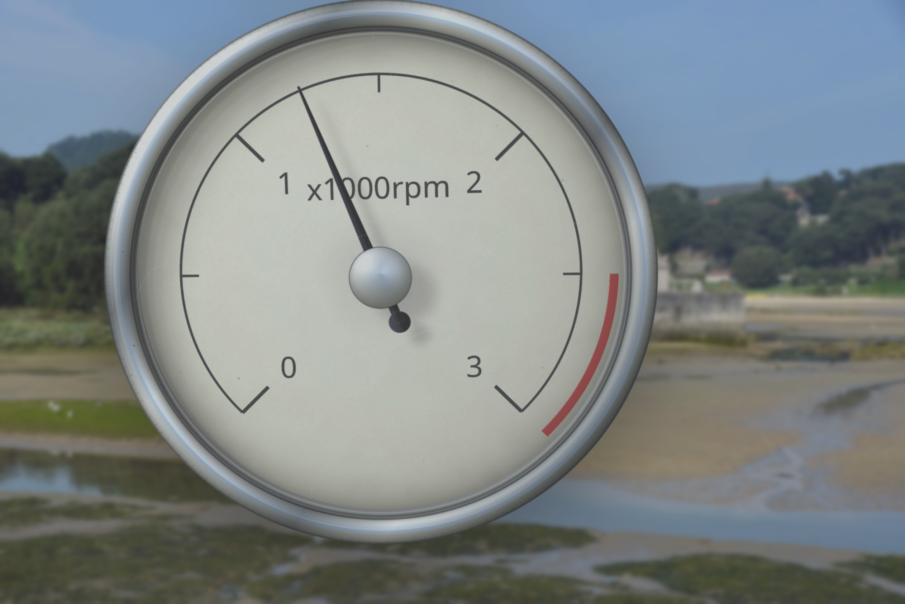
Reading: 1250 rpm
